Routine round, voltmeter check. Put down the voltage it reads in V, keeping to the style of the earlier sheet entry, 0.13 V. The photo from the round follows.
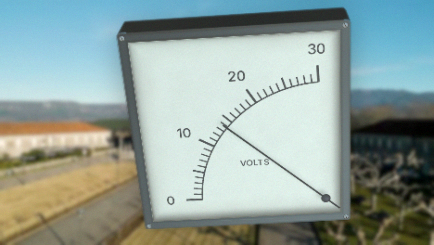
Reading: 14 V
